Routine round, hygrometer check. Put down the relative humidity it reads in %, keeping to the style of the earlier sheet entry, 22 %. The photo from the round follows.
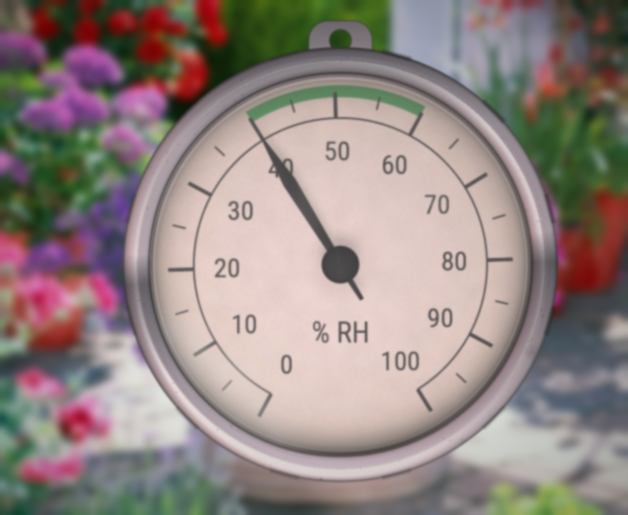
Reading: 40 %
